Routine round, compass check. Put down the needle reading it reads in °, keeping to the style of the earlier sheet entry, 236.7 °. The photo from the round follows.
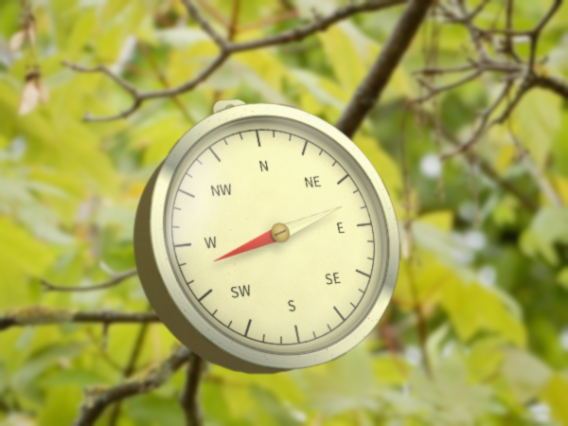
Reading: 255 °
